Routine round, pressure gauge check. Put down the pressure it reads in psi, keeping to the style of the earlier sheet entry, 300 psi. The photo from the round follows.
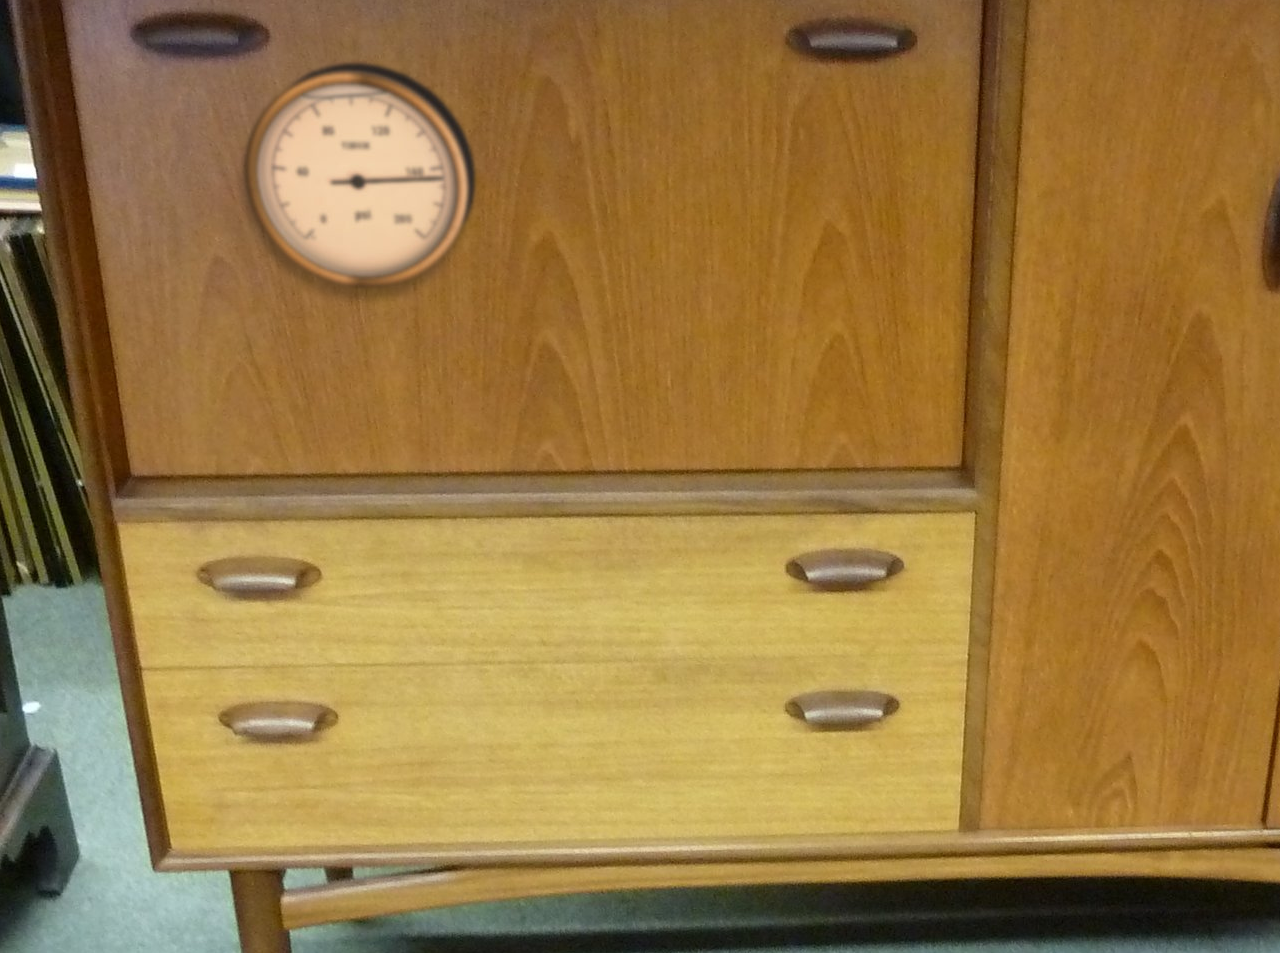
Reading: 165 psi
